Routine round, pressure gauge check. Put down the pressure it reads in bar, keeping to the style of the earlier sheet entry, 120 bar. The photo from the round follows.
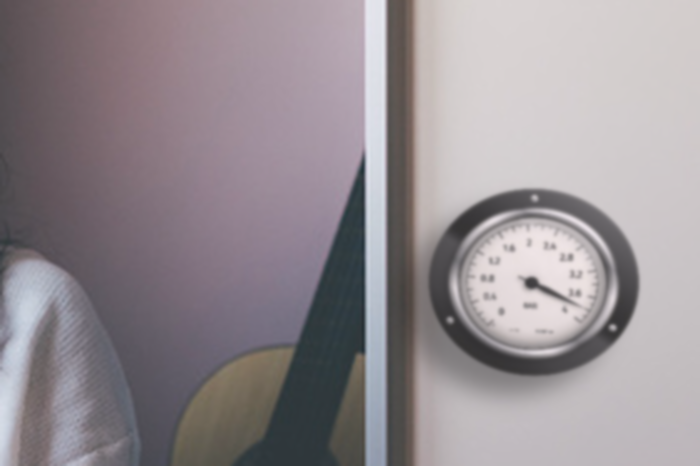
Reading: 3.8 bar
